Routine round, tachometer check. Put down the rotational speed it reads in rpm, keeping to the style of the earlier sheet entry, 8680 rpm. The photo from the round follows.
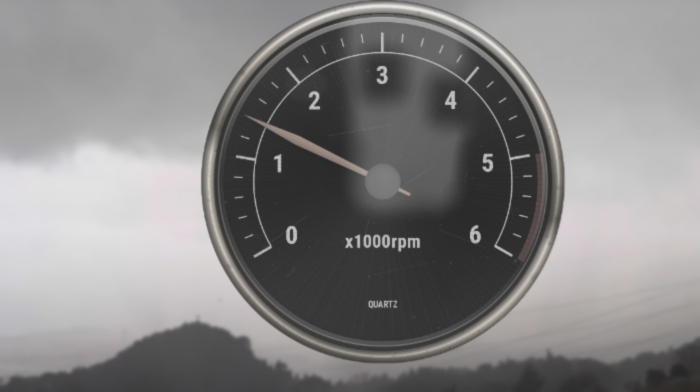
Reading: 1400 rpm
